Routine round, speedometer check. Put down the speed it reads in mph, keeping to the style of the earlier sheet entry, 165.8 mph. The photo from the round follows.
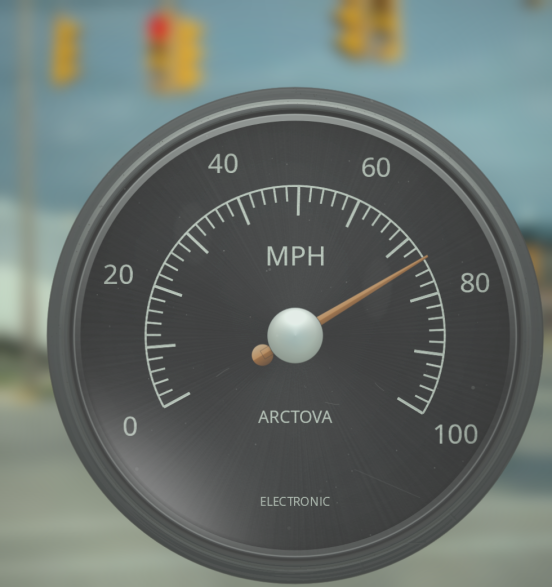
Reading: 74 mph
